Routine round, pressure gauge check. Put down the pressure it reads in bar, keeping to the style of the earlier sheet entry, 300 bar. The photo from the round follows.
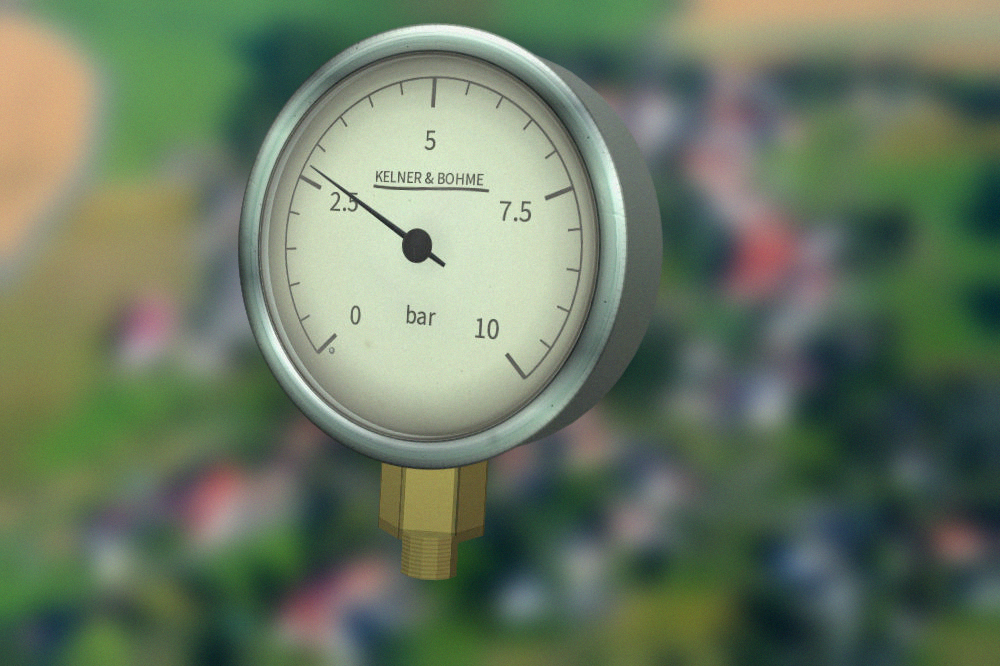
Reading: 2.75 bar
